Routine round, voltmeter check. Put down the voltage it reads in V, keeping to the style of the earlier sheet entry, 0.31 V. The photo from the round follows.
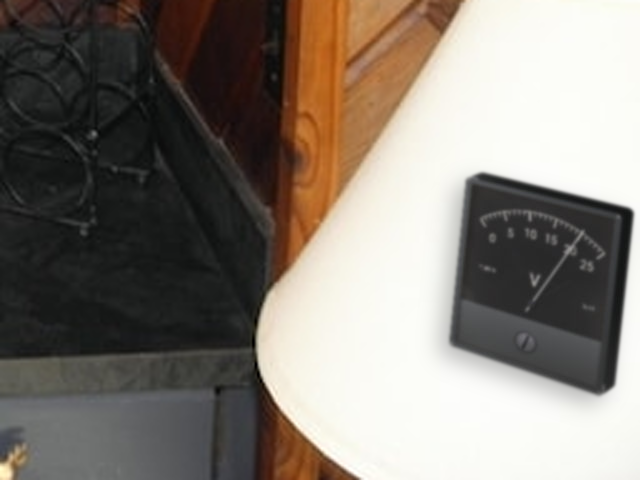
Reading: 20 V
